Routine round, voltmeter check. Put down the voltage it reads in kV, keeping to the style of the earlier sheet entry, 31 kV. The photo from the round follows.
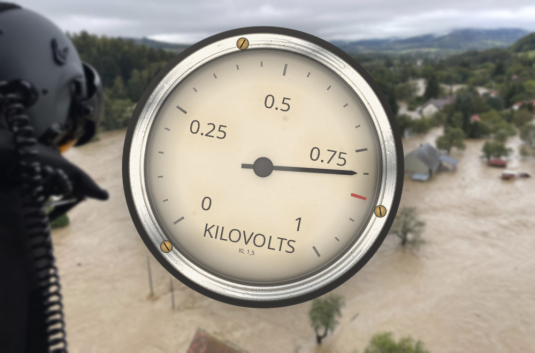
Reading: 0.8 kV
